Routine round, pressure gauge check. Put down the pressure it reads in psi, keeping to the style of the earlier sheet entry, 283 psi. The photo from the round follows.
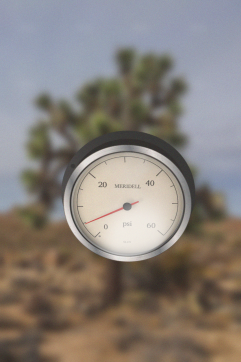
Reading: 5 psi
